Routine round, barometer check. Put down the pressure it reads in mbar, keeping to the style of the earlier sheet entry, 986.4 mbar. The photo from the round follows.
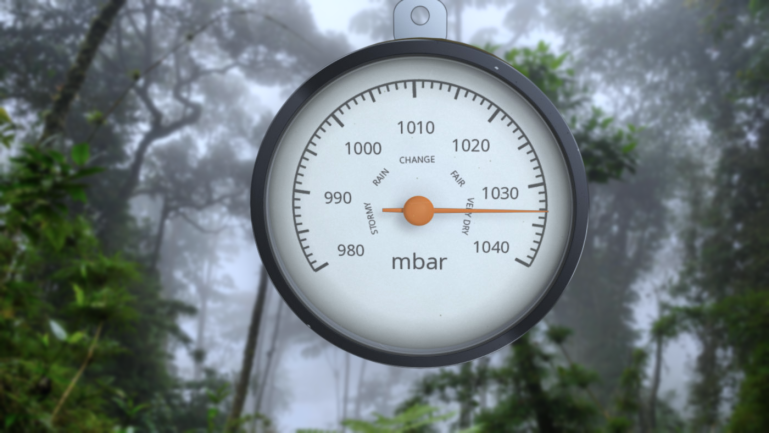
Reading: 1033 mbar
